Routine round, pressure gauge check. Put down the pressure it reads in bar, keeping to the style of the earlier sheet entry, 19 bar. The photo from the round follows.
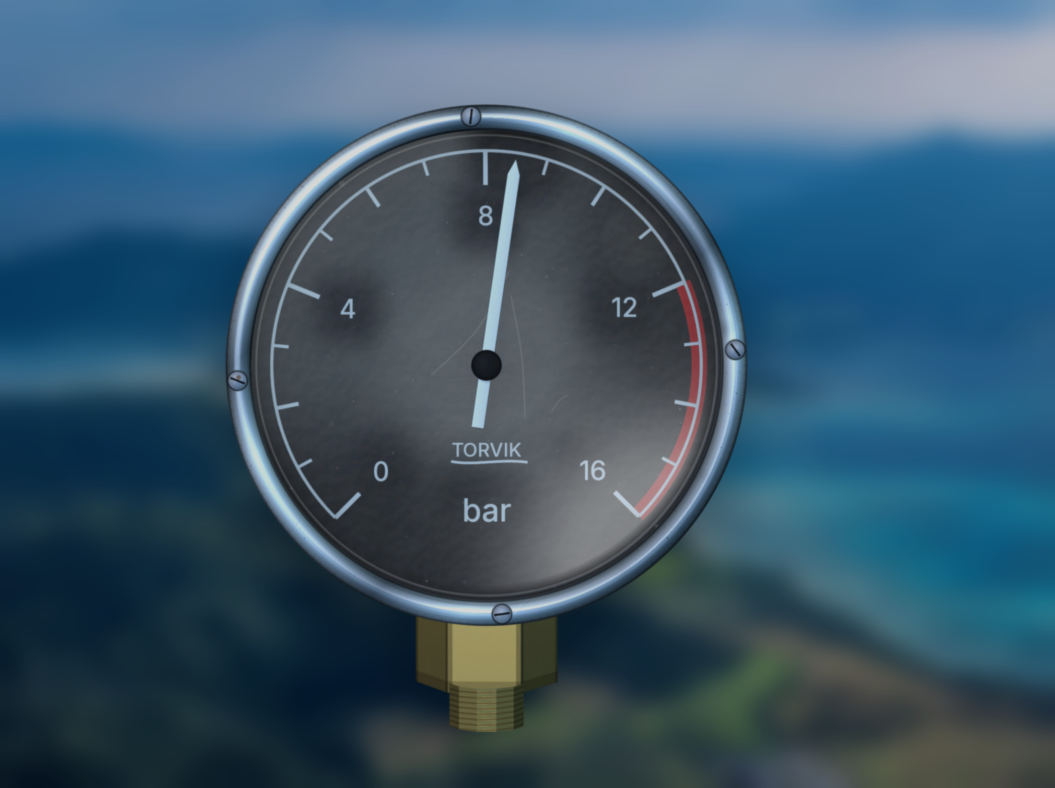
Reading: 8.5 bar
